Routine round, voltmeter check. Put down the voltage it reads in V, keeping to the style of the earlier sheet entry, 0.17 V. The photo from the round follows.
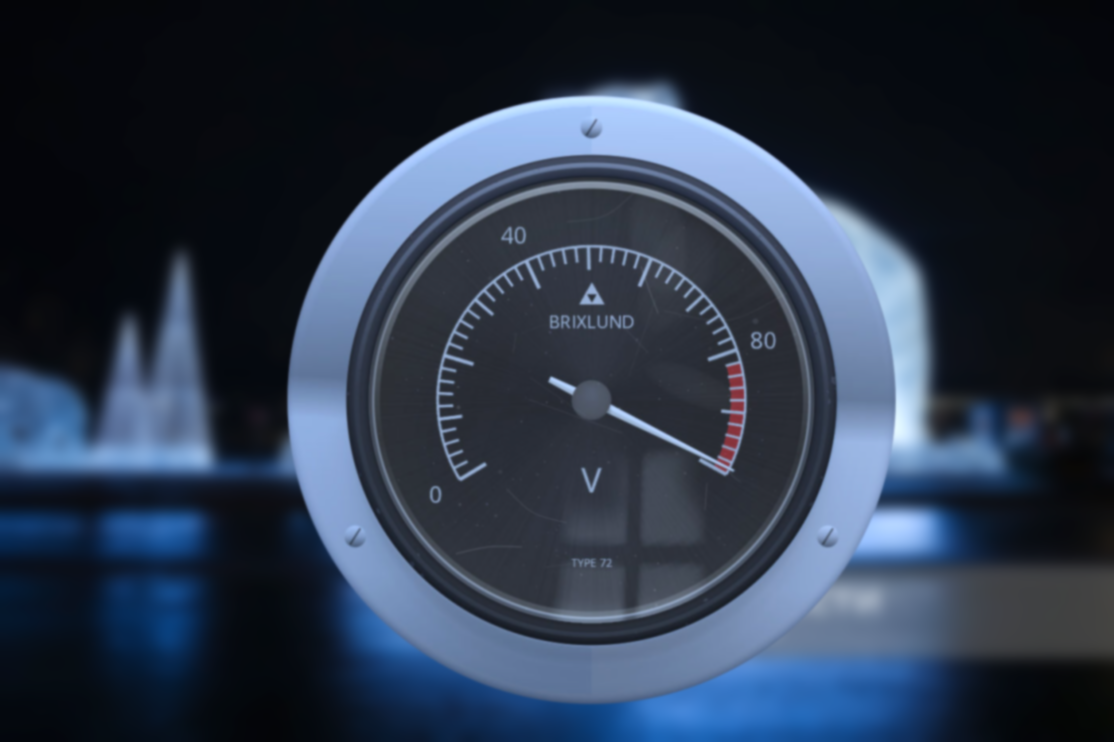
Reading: 99 V
